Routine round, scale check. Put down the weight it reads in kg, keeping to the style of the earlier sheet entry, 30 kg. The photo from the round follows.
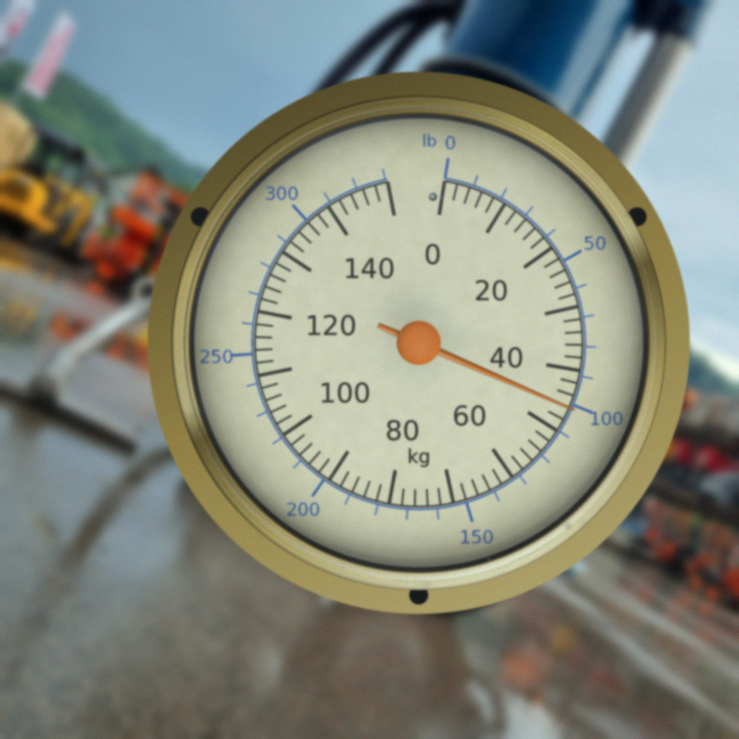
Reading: 46 kg
